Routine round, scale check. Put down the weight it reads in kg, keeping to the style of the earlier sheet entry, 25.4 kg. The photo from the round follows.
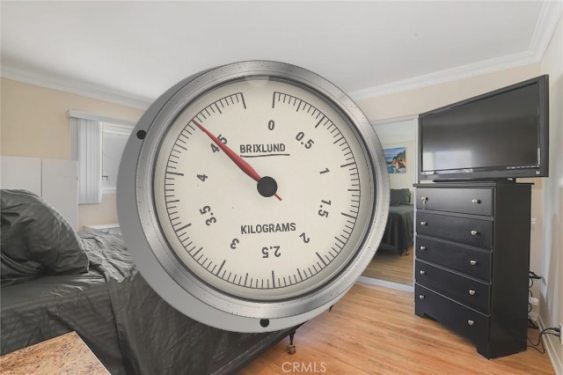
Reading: 4.5 kg
